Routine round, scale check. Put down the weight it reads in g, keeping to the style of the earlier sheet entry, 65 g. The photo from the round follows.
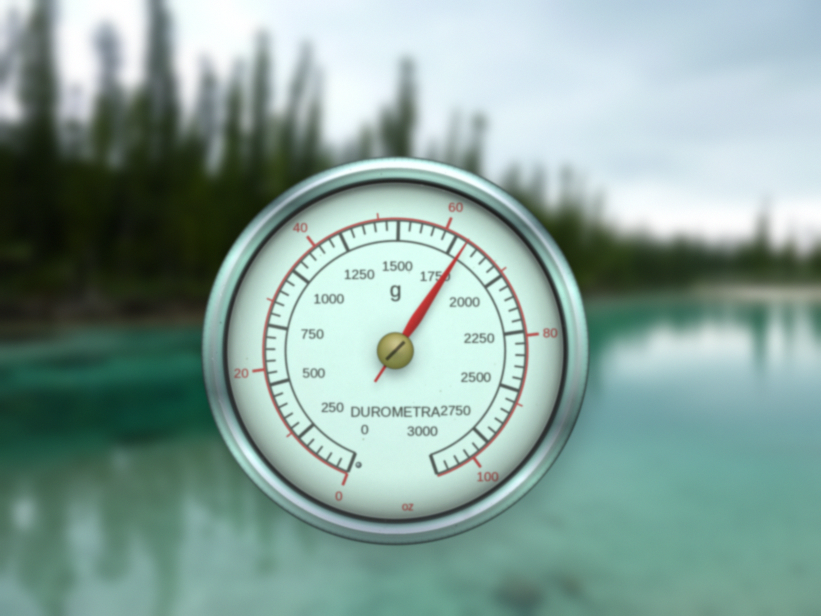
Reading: 1800 g
